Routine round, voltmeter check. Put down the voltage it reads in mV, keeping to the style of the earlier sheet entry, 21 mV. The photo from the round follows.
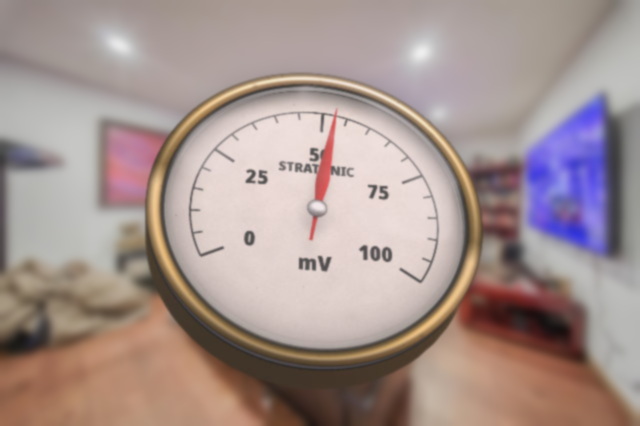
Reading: 52.5 mV
